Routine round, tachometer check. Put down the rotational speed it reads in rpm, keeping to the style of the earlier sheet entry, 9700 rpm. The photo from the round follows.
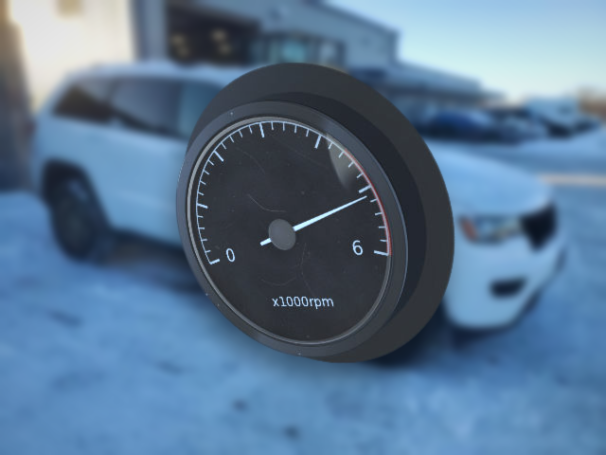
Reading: 5100 rpm
